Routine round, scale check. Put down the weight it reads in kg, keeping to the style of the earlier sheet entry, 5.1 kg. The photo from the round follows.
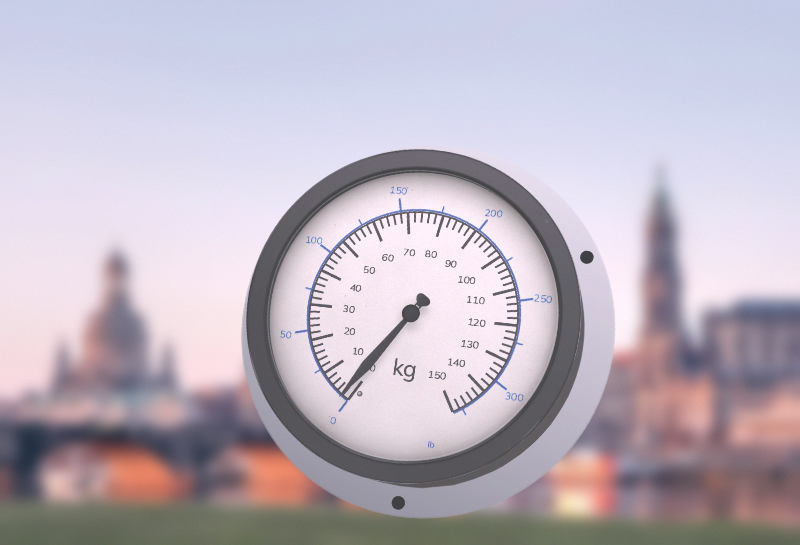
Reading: 2 kg
